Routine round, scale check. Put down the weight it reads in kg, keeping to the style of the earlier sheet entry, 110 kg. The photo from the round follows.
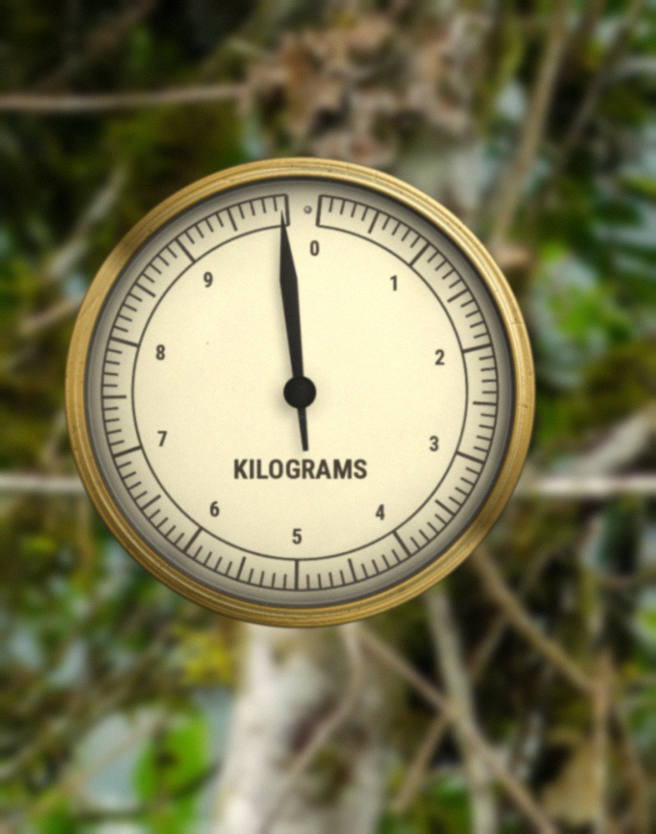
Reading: 9.95 kg
